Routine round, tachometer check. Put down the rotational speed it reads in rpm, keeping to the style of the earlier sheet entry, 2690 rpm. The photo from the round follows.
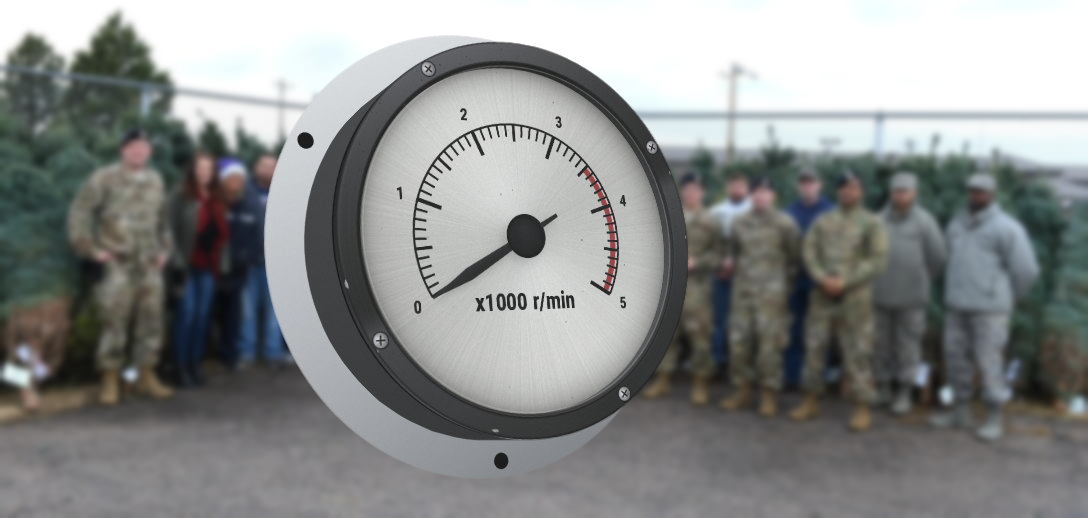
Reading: 0 rpm
